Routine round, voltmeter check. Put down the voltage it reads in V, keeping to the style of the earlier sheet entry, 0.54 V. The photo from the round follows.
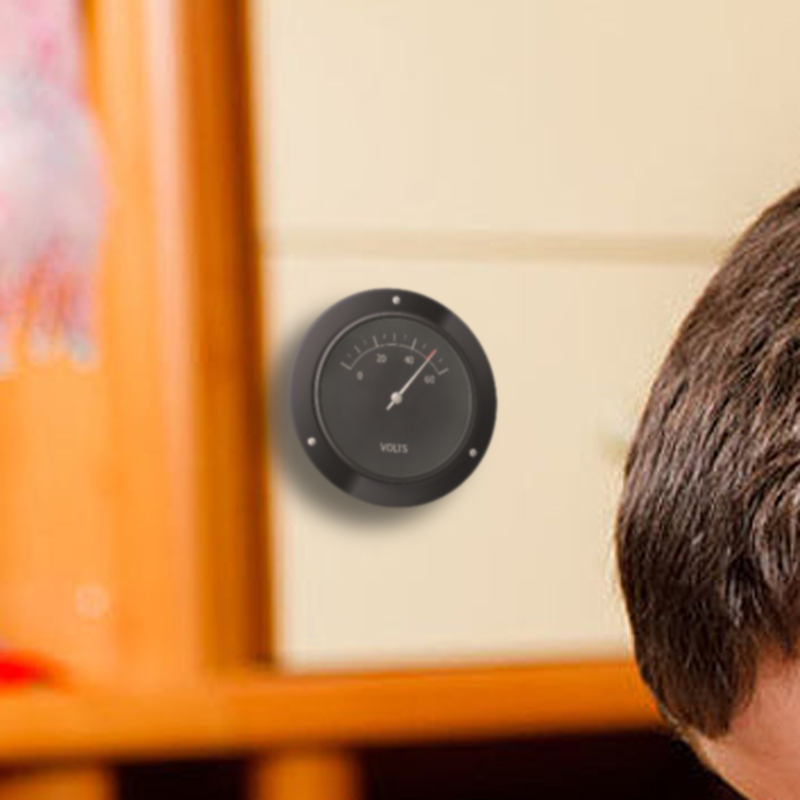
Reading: 50 V
